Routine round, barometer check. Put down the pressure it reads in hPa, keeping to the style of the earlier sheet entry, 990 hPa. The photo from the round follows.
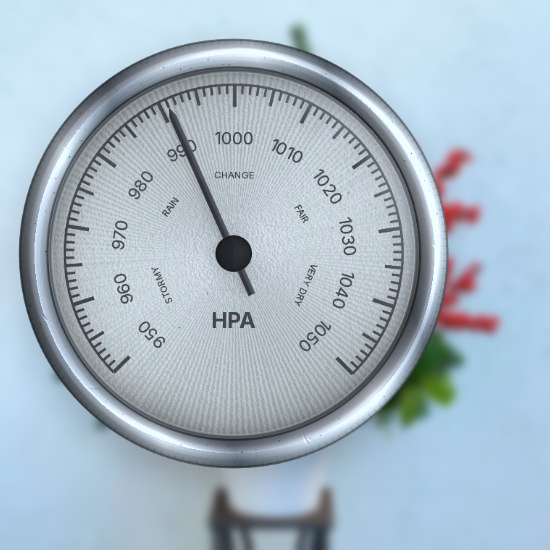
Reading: 991 hPa
